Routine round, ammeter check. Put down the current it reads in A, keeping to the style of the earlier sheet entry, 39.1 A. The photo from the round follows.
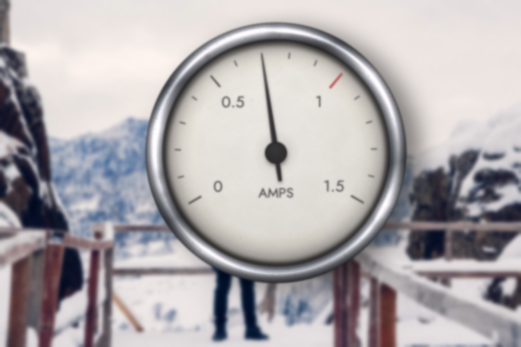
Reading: 0.7 A
